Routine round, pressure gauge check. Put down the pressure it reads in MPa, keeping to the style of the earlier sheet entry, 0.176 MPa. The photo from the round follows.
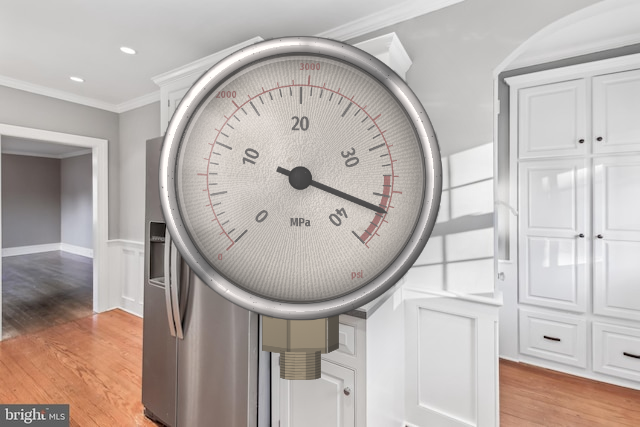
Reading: 36.5 MPa
